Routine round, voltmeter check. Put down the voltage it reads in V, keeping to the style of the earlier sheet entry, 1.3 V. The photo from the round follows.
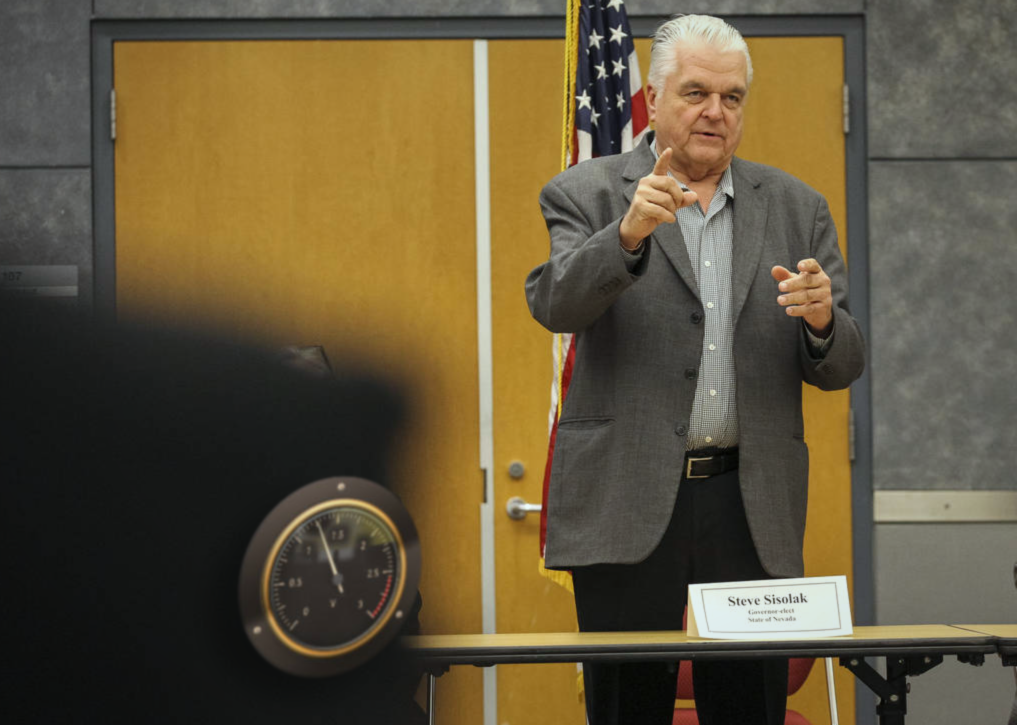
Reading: 1.25 V
